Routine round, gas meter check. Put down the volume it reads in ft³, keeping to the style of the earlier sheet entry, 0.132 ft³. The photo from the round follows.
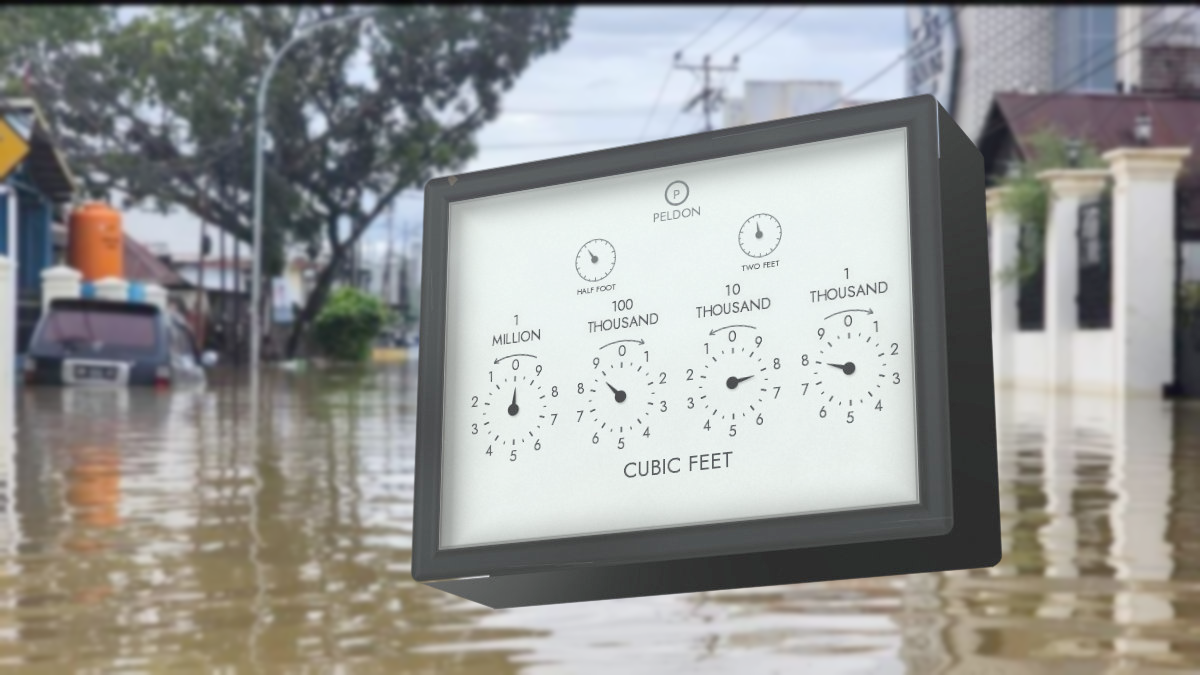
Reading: 987800 ft³
